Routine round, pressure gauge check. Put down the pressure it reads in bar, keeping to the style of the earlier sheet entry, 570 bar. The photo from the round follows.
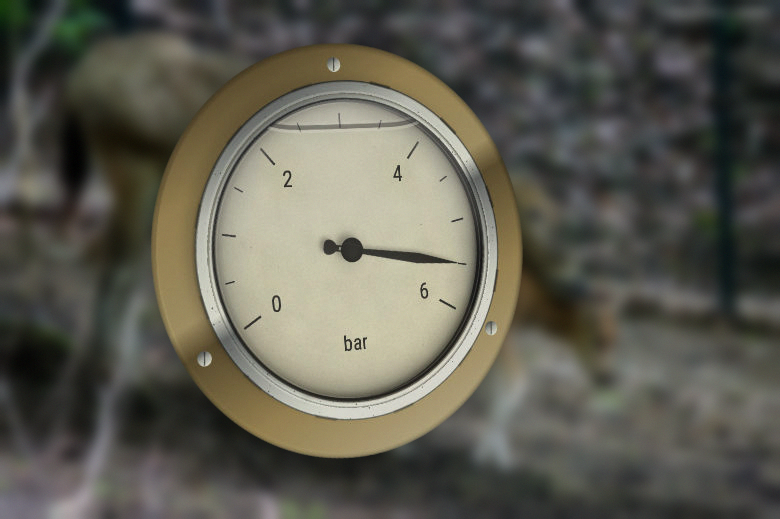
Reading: 5.5 bar
